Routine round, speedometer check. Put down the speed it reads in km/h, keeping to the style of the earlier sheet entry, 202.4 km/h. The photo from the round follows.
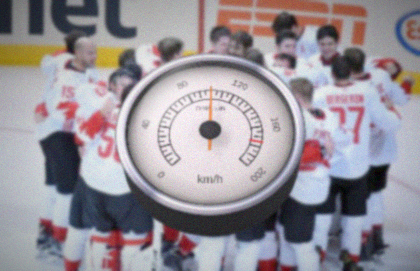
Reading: 100 km/h
